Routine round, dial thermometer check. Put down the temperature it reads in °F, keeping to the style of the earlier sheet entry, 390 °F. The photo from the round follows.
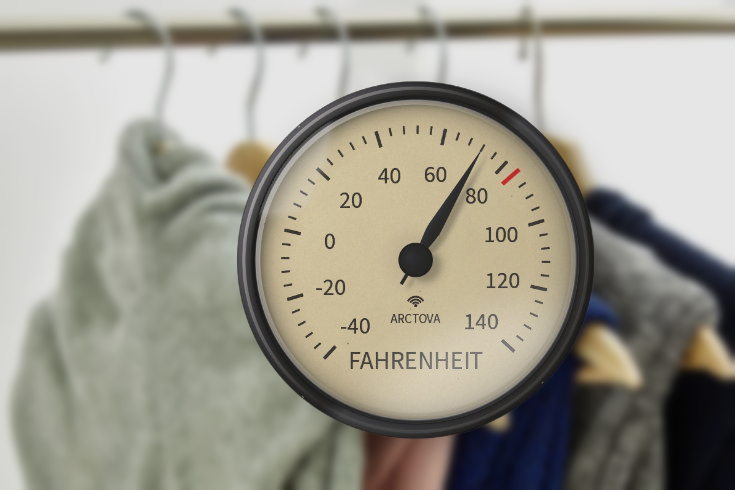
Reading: 72 °F
